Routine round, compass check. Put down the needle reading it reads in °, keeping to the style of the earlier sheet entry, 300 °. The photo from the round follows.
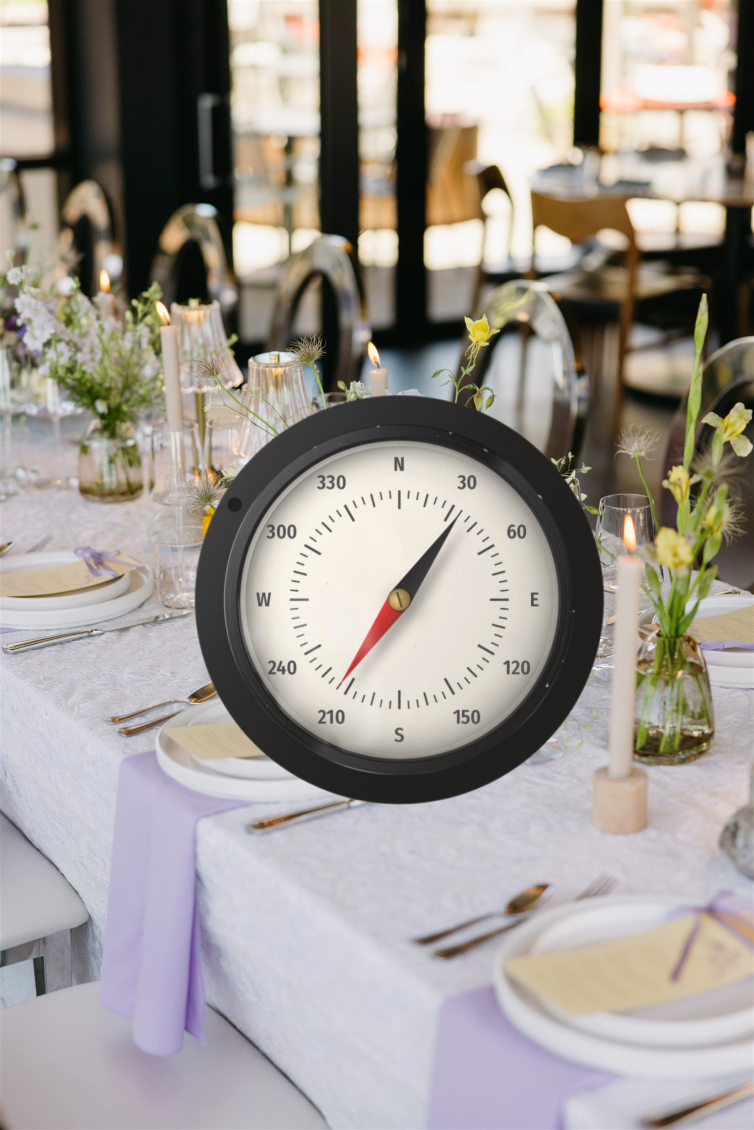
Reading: 215 °
